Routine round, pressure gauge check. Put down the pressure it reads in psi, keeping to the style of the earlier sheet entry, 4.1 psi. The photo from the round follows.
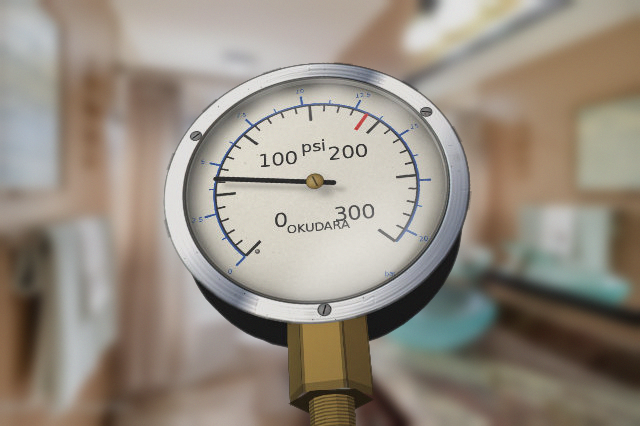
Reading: 60 psi
